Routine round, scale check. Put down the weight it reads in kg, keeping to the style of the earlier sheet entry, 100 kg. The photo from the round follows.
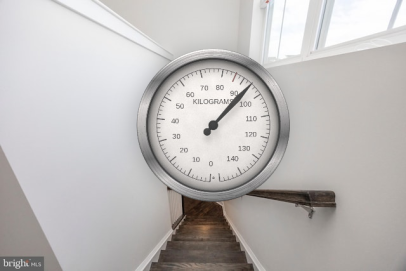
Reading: 94 kg
